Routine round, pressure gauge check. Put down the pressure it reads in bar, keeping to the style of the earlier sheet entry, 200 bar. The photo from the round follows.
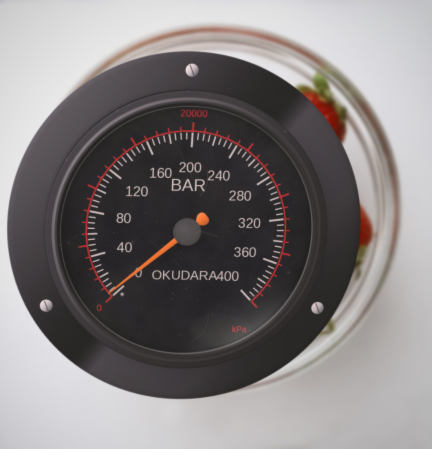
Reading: 5 bar
